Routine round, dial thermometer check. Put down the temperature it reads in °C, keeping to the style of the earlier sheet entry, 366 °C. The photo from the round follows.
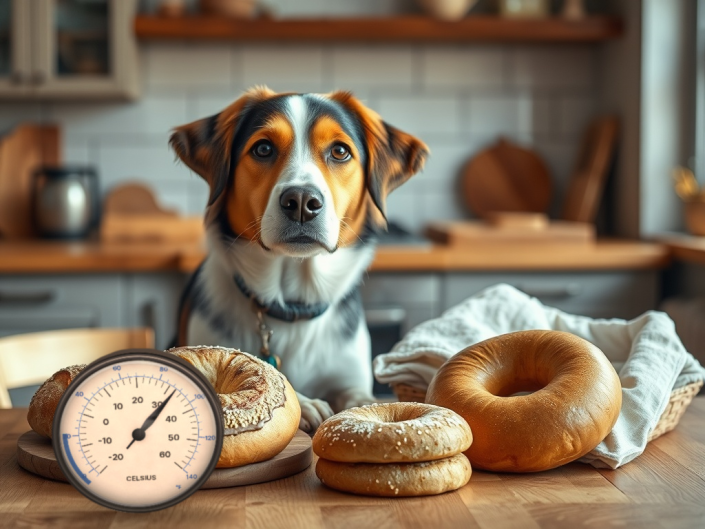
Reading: 32 °C
